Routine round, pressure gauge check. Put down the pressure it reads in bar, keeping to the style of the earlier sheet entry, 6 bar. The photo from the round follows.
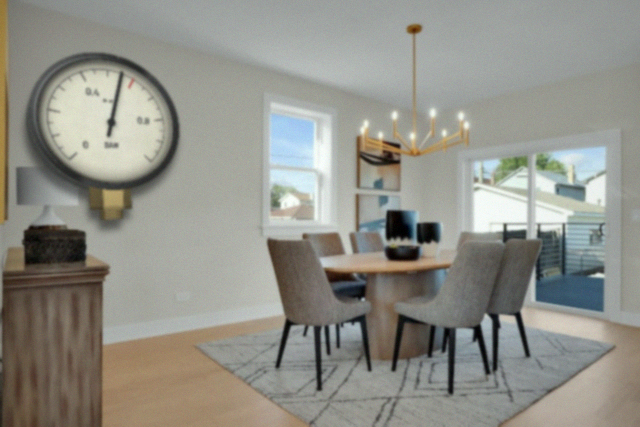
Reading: 0.55 bar
